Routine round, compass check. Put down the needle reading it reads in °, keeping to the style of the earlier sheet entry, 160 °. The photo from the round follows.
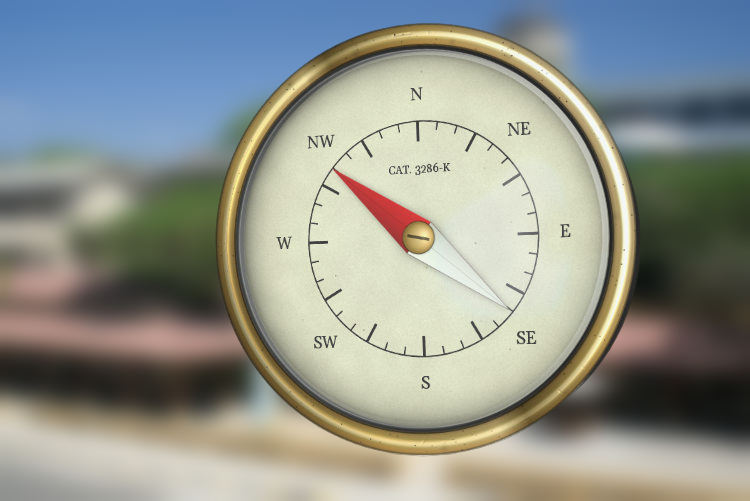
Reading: 310 °
